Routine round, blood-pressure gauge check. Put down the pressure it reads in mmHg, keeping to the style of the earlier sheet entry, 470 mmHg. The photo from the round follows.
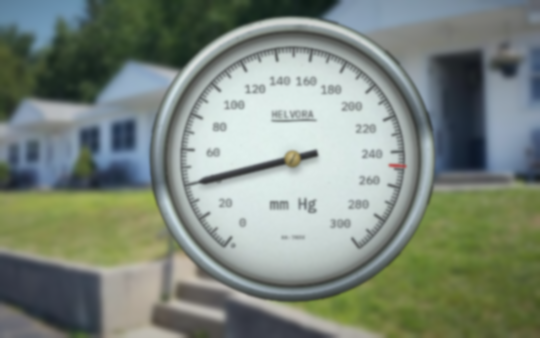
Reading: 40 mmHg
